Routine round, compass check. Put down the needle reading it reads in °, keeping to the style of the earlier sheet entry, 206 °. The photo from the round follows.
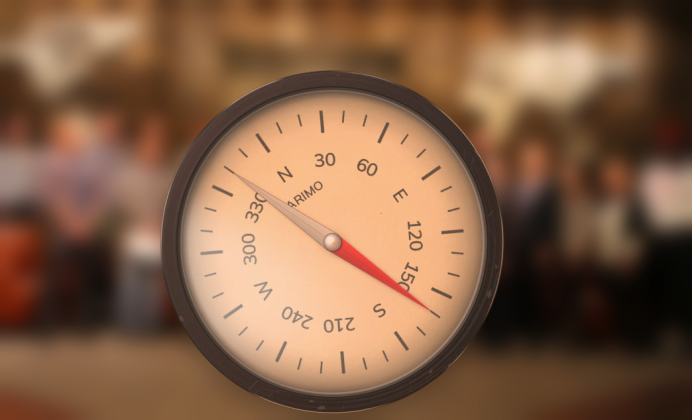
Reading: 160 °
